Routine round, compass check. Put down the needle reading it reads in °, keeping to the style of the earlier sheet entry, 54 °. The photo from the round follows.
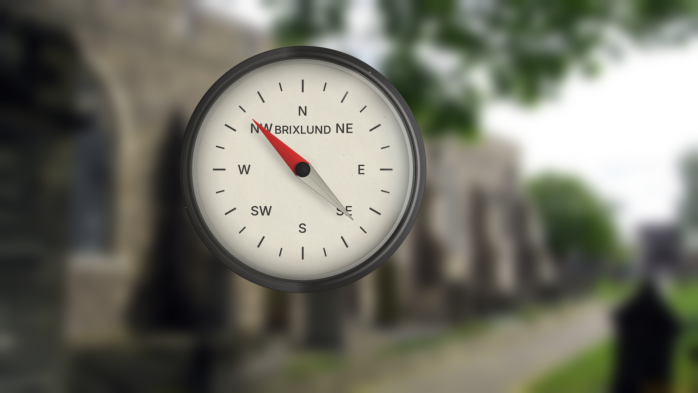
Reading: 315 °
